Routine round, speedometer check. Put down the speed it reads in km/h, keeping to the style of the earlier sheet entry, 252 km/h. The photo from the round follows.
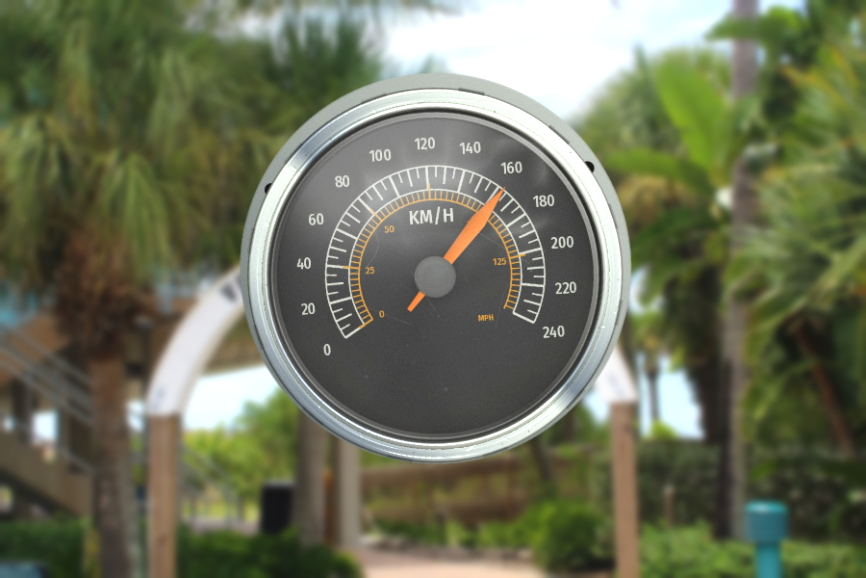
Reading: 162.5 km/h
